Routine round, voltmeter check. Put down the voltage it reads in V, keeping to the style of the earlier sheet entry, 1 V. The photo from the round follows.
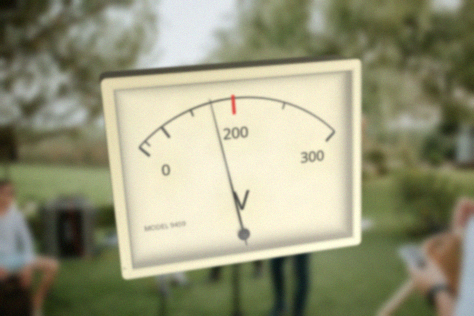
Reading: 175 V
